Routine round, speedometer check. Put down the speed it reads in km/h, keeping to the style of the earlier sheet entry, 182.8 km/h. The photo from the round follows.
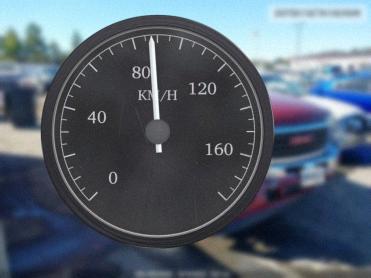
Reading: 87.5 km/h
